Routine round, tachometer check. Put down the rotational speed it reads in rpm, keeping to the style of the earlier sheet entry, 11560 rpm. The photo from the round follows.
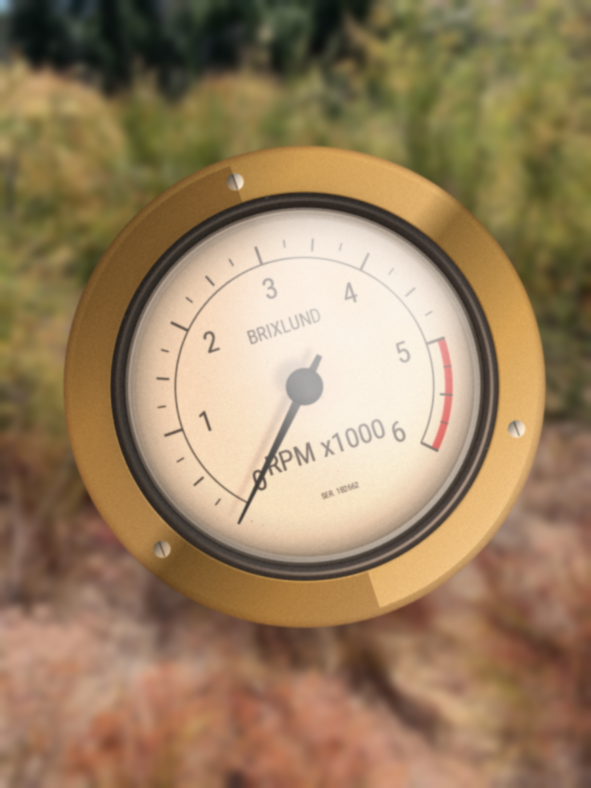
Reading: 0 rpm
